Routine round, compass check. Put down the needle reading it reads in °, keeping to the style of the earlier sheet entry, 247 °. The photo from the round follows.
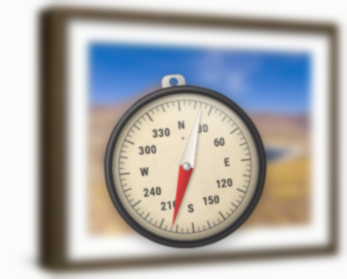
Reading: 200 °
